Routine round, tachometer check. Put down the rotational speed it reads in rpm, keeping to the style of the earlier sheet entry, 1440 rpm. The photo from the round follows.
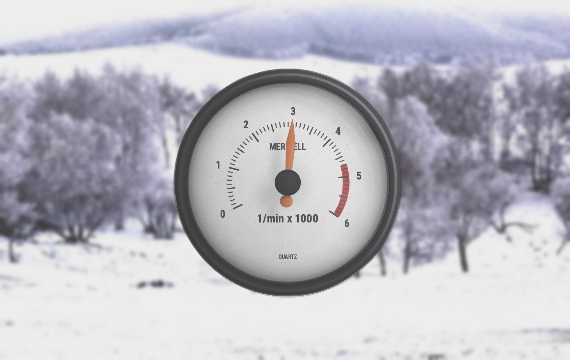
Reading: 3000 rpm
